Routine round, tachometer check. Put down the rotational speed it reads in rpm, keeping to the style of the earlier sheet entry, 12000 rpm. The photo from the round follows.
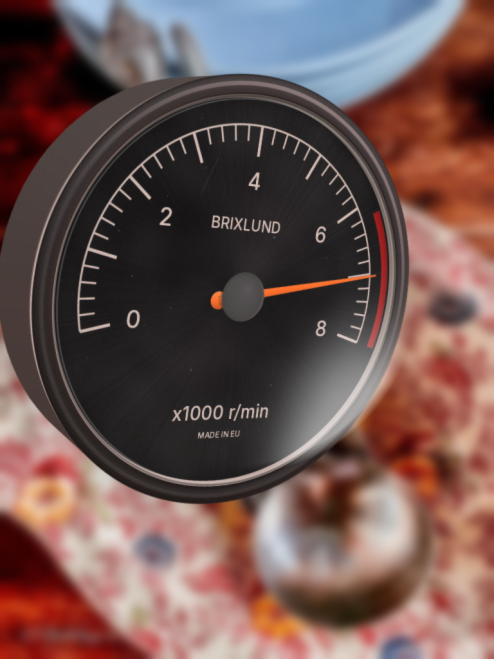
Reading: 7000 rpm
